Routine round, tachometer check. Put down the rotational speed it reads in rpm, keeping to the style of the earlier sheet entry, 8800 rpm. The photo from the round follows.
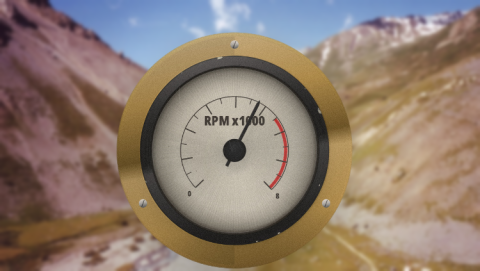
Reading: 4750 rpm
